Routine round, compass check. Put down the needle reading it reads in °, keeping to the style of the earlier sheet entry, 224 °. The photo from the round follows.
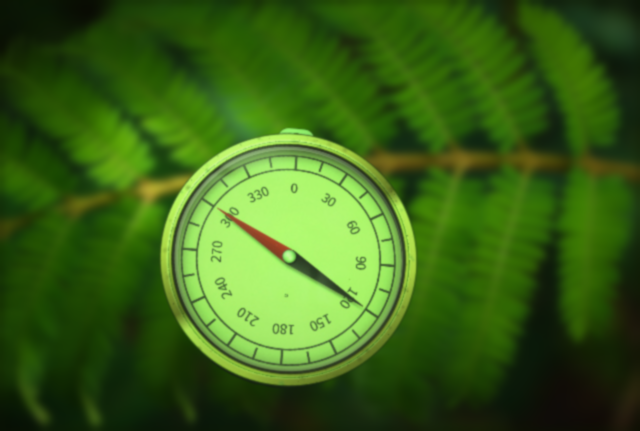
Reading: 300 °
